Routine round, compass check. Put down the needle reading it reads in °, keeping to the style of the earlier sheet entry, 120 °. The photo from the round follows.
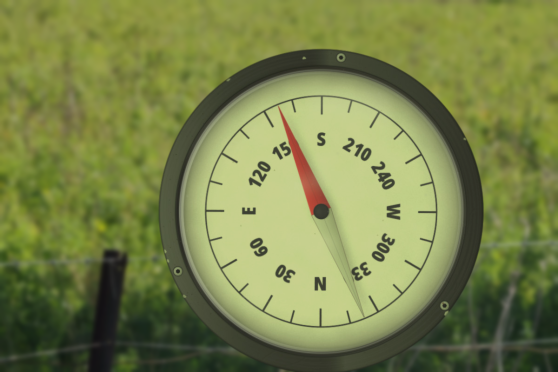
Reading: 157.5 °
